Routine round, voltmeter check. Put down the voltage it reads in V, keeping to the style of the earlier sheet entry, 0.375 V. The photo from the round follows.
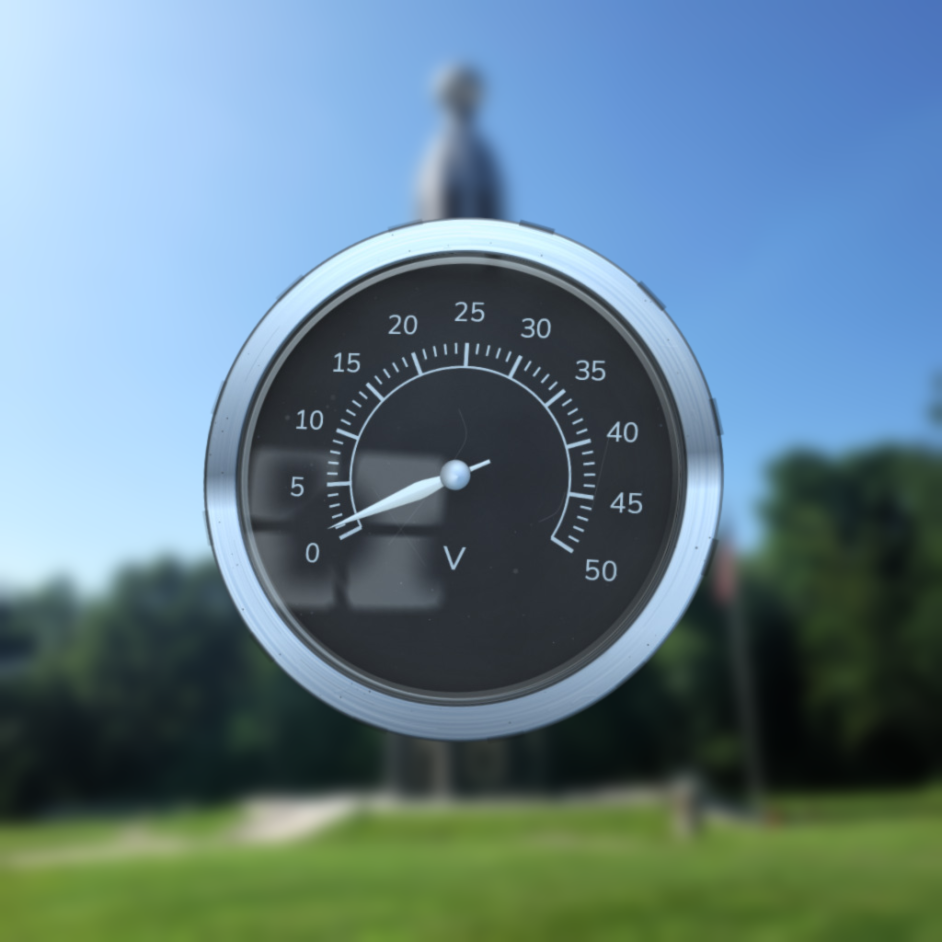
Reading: 1 V
